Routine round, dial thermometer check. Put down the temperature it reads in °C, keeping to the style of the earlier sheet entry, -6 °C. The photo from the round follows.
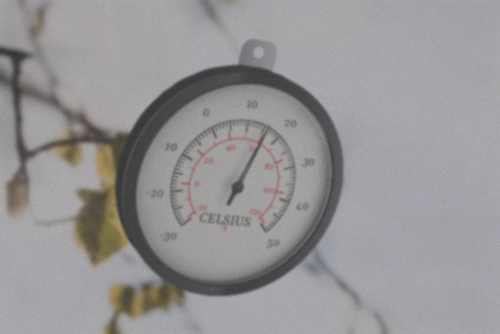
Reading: 15 °C
